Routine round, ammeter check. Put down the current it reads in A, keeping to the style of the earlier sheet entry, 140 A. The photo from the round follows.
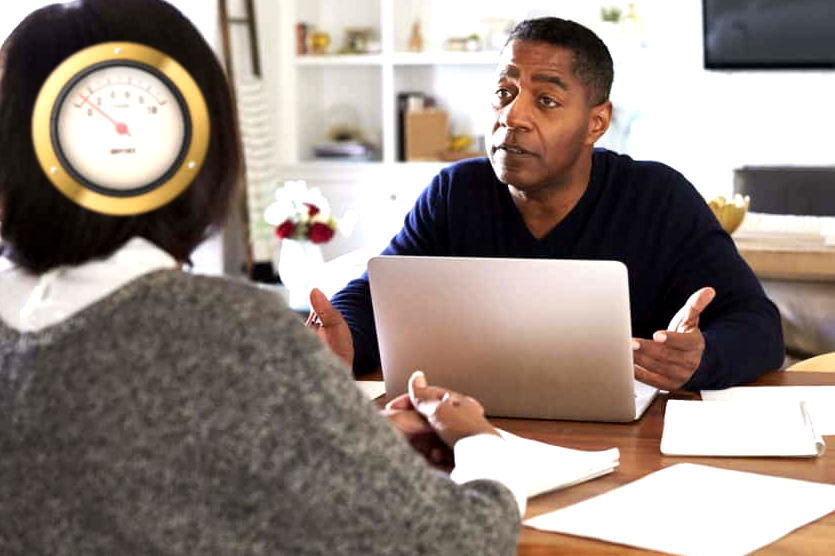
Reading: 1 A
